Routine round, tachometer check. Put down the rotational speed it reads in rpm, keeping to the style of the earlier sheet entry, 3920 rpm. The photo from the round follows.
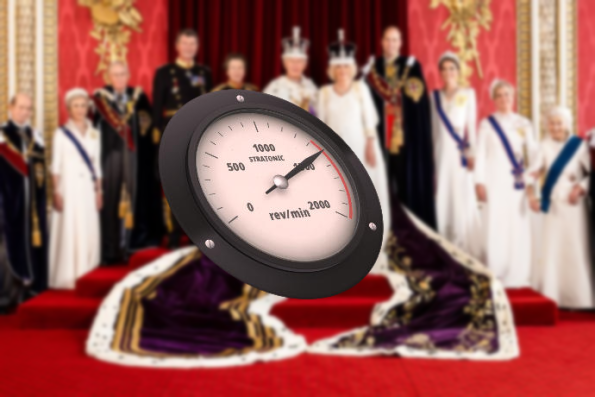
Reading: 1500 rpm
